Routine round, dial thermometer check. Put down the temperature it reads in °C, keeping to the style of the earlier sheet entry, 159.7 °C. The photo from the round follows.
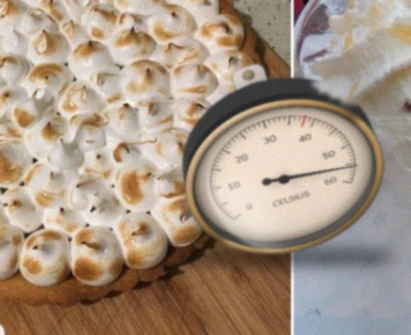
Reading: 55 °C
